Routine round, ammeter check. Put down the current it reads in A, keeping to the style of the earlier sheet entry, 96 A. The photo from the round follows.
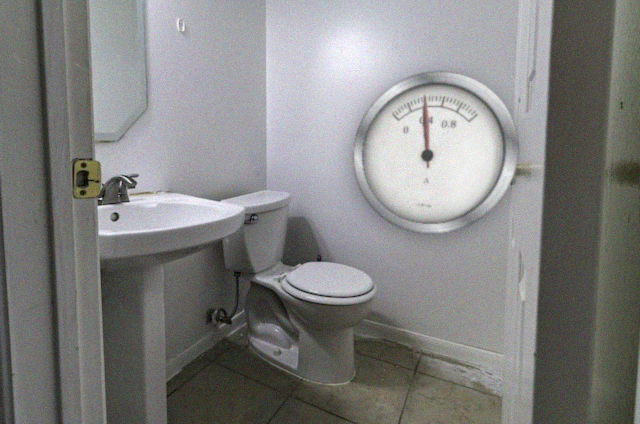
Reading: 0.4 A
